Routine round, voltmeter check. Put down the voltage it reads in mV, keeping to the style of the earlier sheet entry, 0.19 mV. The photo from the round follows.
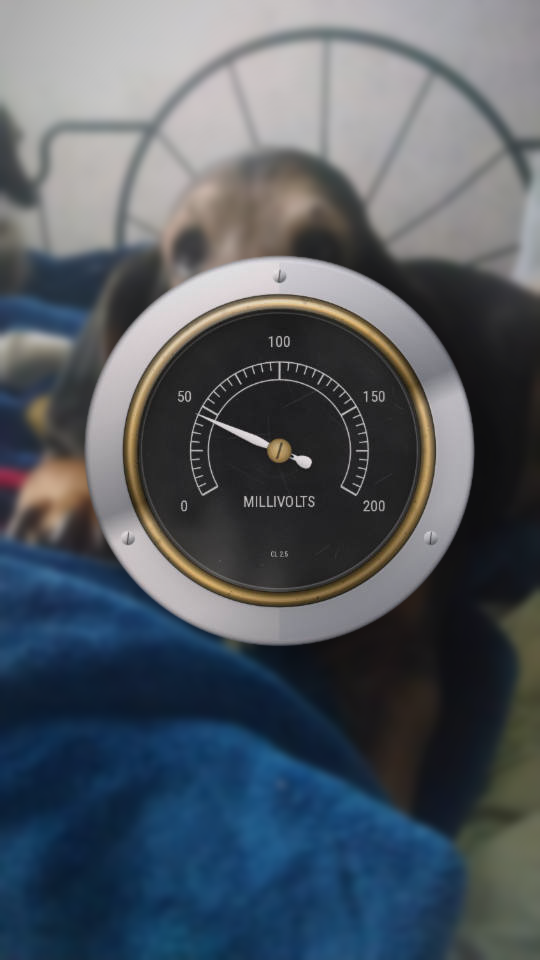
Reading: 45 mV
